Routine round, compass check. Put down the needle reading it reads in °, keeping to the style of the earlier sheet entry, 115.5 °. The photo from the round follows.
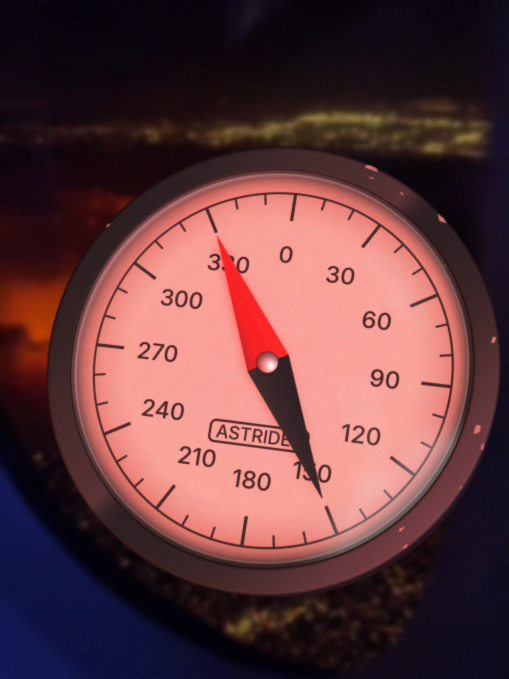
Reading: 330 °
